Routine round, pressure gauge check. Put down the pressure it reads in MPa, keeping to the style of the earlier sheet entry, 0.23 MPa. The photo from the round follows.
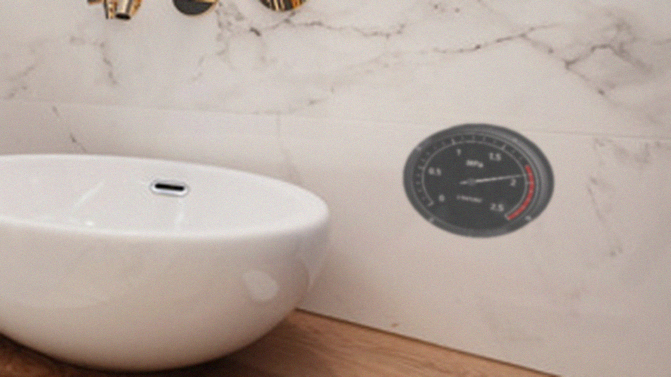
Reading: 1.9 MPa
